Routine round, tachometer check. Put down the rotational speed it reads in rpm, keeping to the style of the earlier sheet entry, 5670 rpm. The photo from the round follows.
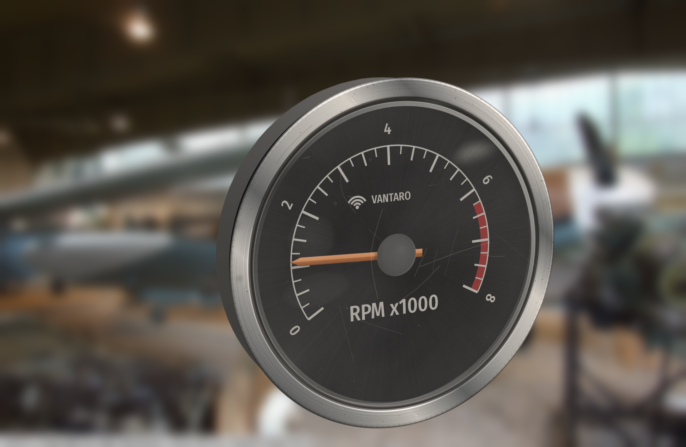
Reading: 1125 rpm
